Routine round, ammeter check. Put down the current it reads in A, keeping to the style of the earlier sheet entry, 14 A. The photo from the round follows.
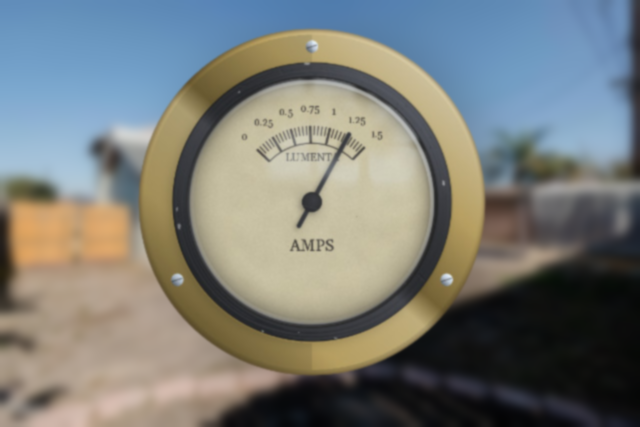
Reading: 1.25 A
